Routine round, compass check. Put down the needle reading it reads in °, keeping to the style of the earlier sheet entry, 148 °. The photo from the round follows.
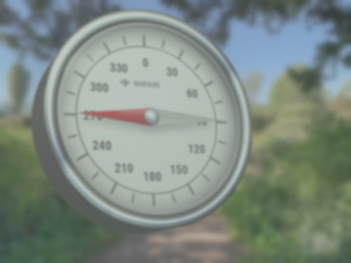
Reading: 270 °
